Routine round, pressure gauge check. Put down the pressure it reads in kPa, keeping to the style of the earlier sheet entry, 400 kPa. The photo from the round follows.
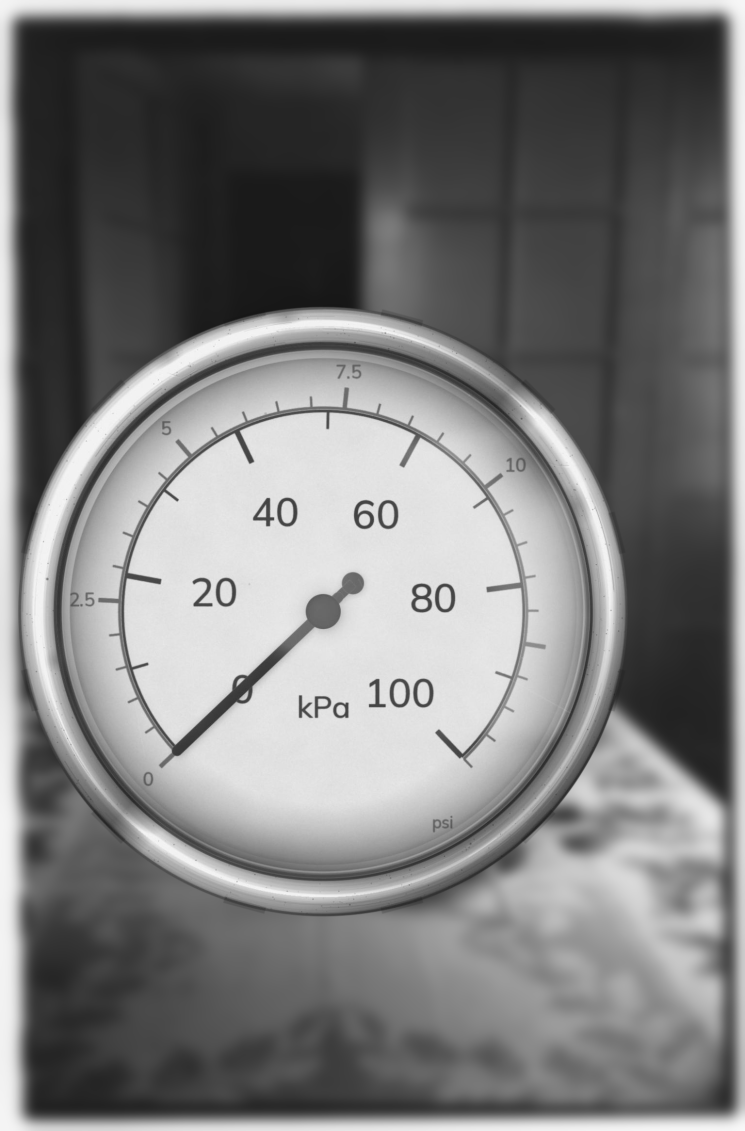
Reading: 0 kPa
